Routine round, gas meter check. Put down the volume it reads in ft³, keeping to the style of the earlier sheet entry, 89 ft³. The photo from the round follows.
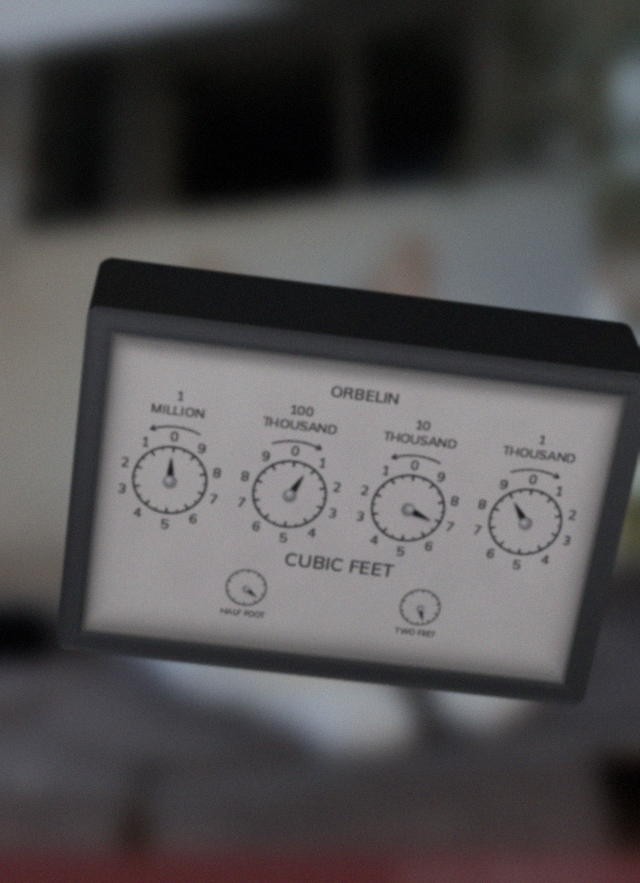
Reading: 6900 ft³
